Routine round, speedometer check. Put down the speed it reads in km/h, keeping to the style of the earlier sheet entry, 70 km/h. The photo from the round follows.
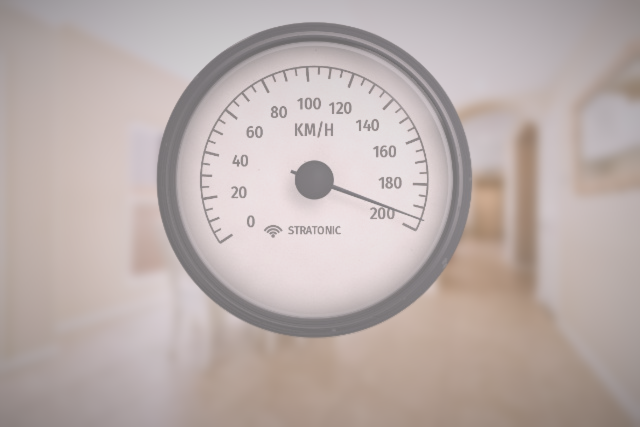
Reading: 195 km/h
